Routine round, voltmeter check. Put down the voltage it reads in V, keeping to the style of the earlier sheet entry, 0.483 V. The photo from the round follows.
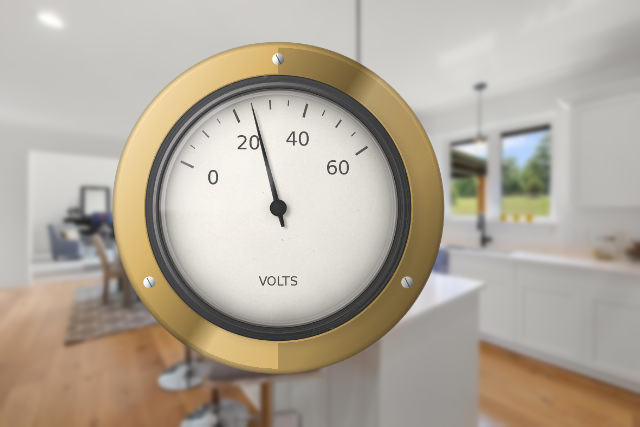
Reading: 25 V
